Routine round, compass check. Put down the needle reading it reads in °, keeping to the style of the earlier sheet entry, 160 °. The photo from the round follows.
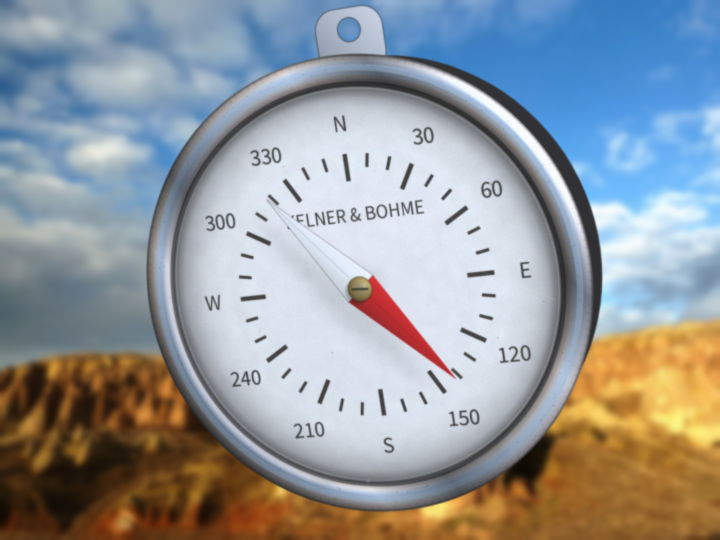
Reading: 140 °
